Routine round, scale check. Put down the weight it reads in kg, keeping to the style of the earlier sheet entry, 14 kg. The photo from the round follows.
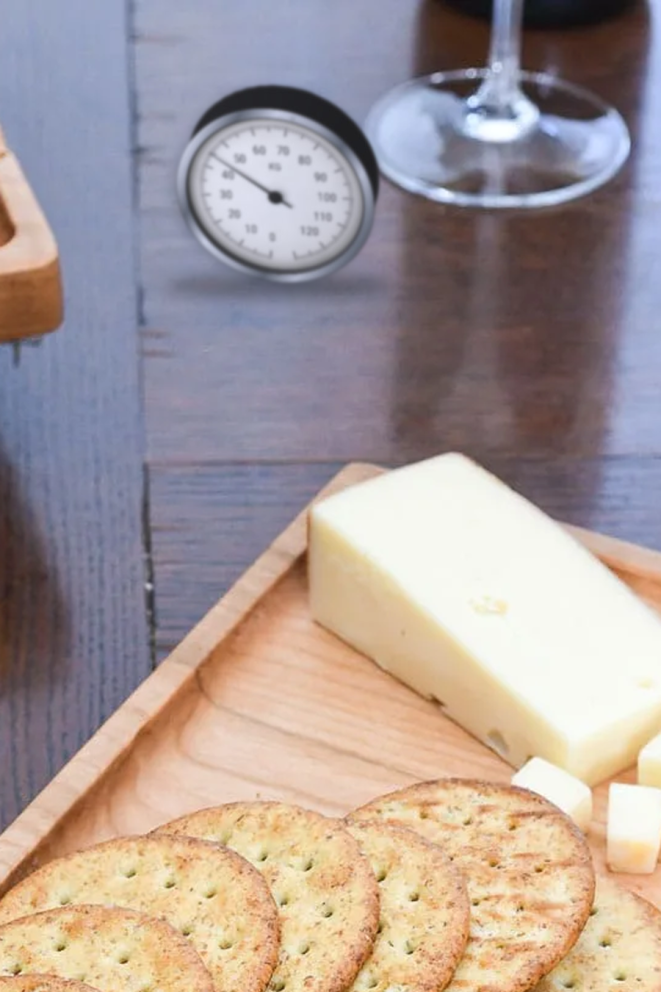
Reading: 45 kg
